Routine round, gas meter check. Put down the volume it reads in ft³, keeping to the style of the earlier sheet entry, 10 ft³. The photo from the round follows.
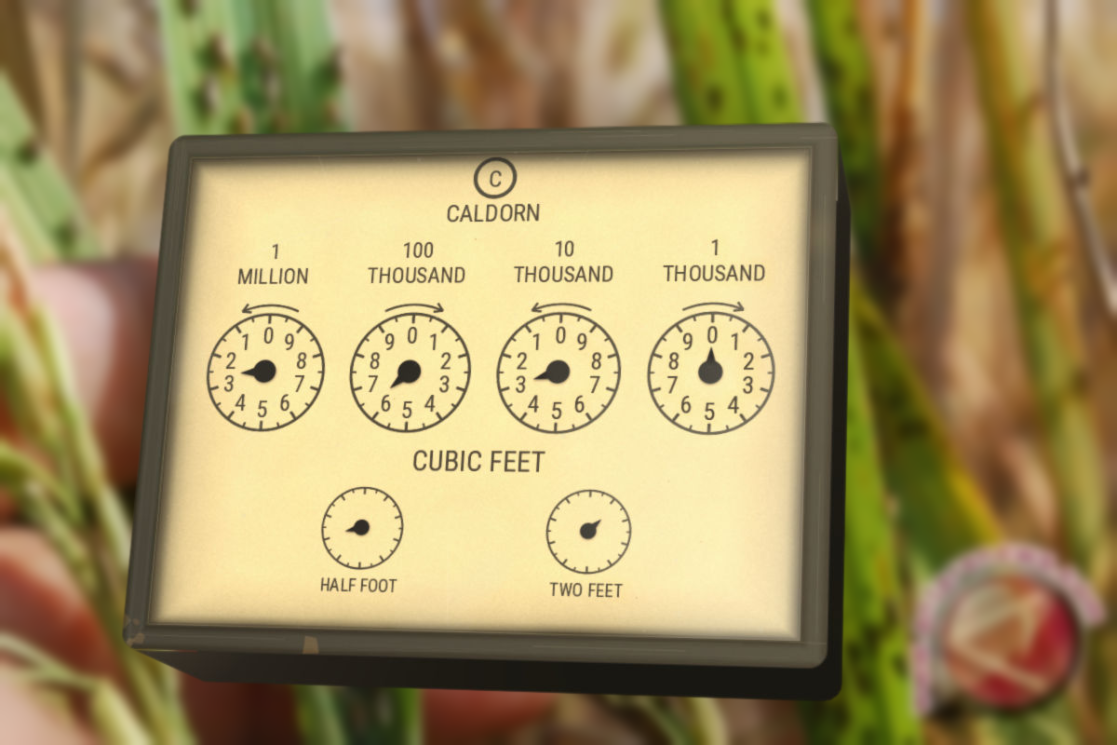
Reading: 263000 ft³
